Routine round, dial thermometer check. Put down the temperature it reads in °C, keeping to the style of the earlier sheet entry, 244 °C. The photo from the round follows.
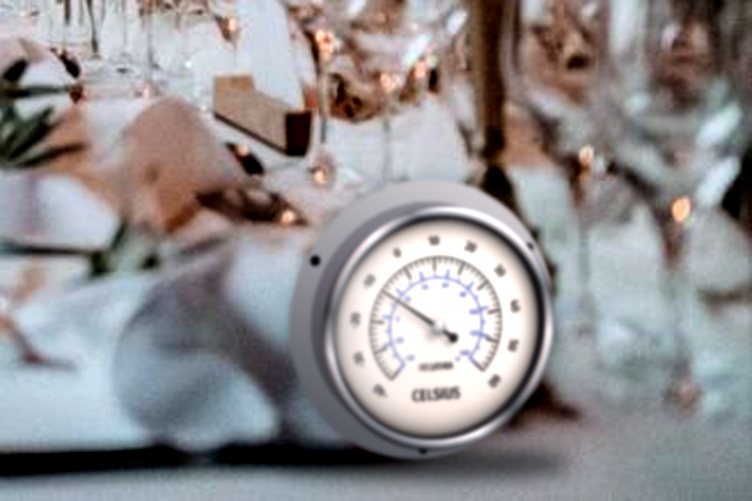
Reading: -10 °C
